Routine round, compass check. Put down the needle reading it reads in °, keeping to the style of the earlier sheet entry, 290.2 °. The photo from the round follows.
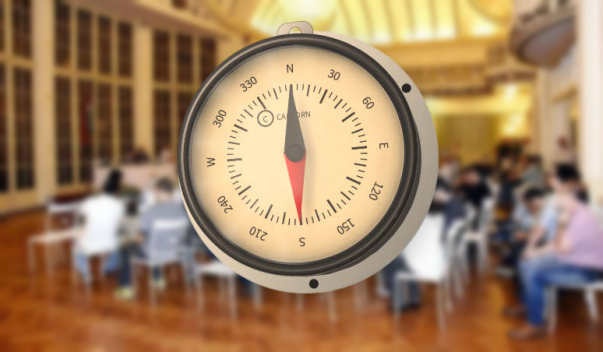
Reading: 180 °
